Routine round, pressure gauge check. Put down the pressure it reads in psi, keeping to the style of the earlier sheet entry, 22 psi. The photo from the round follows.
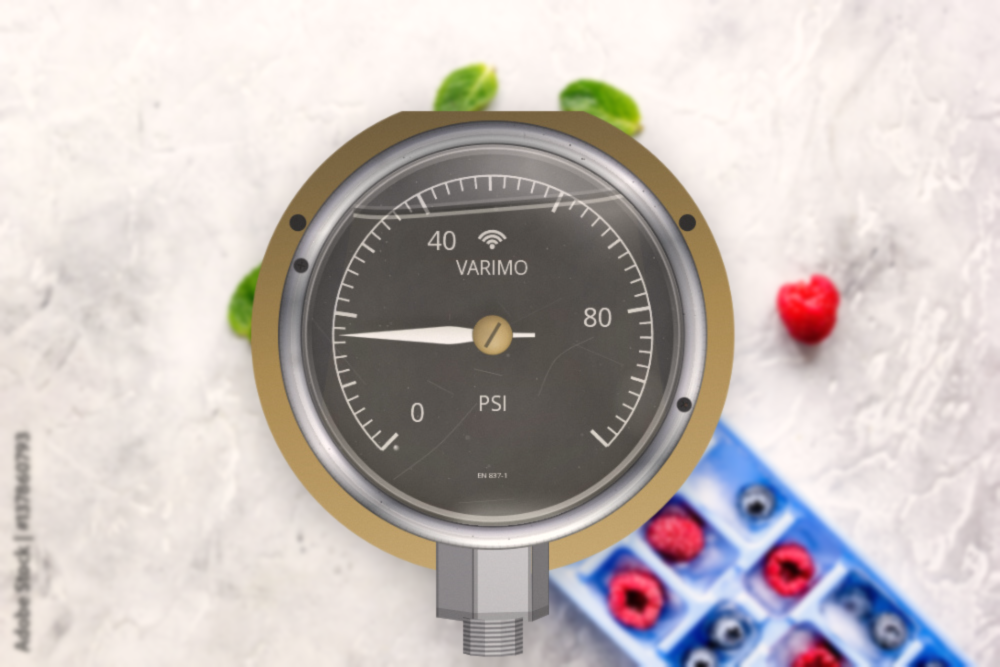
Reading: 17 psi
